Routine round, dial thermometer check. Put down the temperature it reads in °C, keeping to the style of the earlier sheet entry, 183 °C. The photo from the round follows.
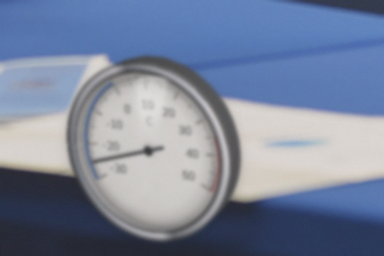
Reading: -25 °C
